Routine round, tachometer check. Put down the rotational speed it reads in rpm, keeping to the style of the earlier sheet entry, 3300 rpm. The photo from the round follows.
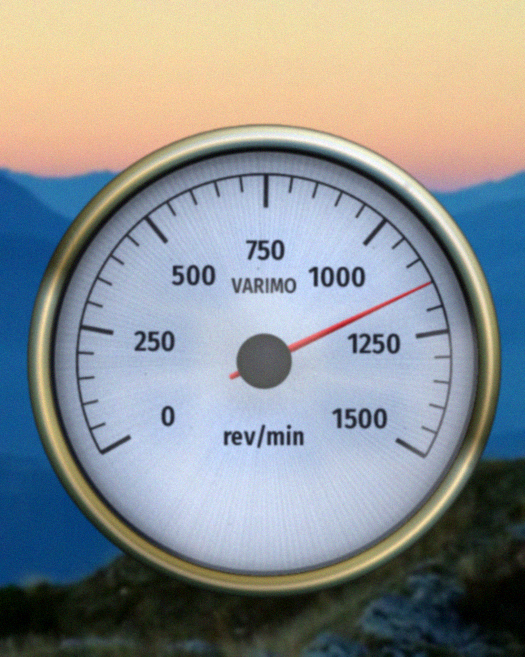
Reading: 1150 rpm
